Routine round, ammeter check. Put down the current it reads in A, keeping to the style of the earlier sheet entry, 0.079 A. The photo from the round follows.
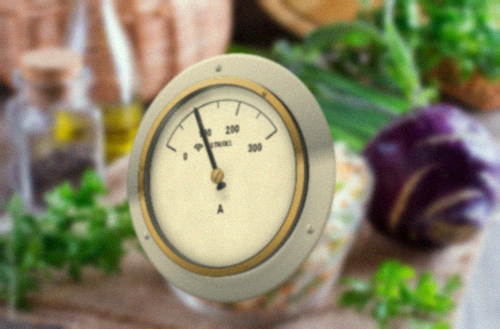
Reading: 100 A
